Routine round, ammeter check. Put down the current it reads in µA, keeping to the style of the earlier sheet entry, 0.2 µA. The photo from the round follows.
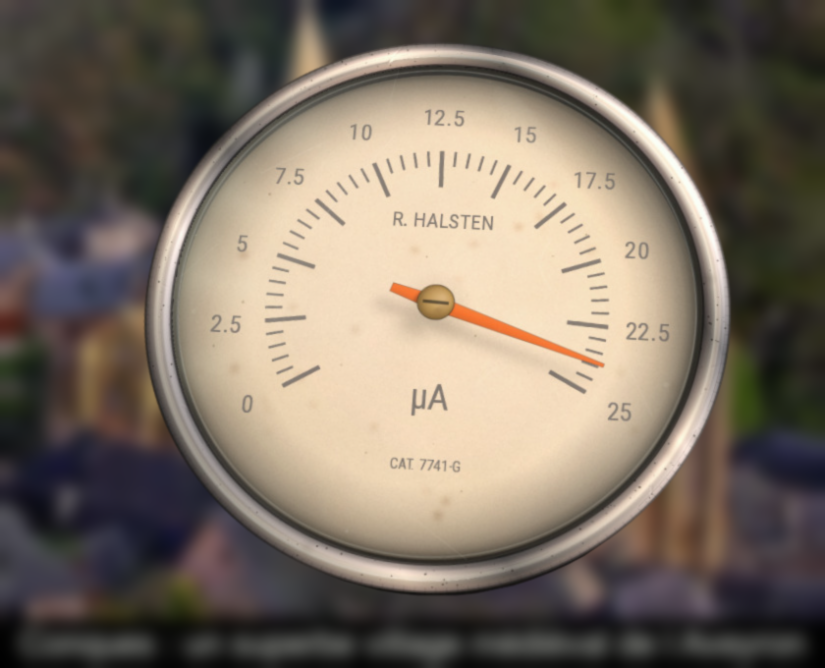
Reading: 24 µA
